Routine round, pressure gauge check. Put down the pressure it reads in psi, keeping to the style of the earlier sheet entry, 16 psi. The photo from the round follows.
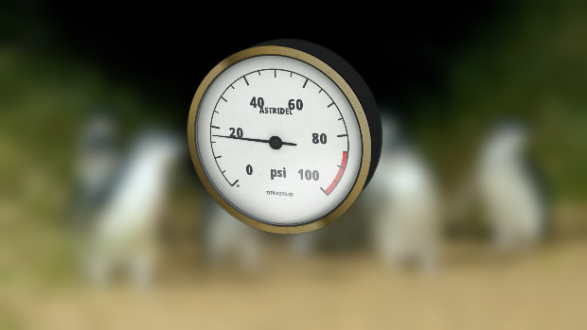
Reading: 17.5 psi
